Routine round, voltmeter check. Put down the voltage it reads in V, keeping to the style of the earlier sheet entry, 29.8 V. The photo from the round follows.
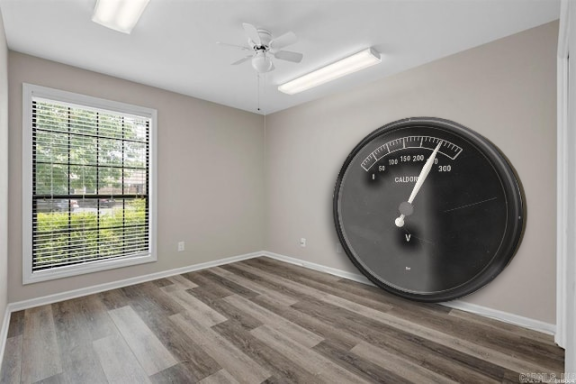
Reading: 250 V
